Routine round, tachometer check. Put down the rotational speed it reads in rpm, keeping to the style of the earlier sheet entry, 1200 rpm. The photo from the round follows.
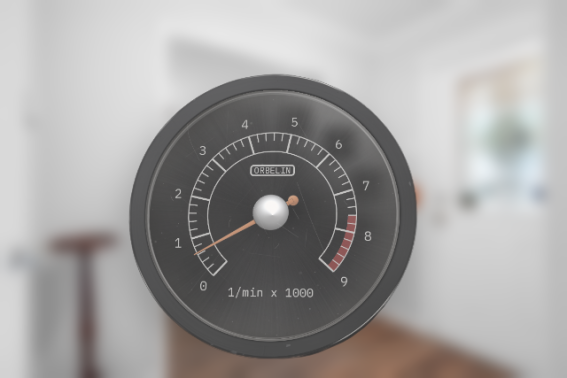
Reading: 600 rpm
